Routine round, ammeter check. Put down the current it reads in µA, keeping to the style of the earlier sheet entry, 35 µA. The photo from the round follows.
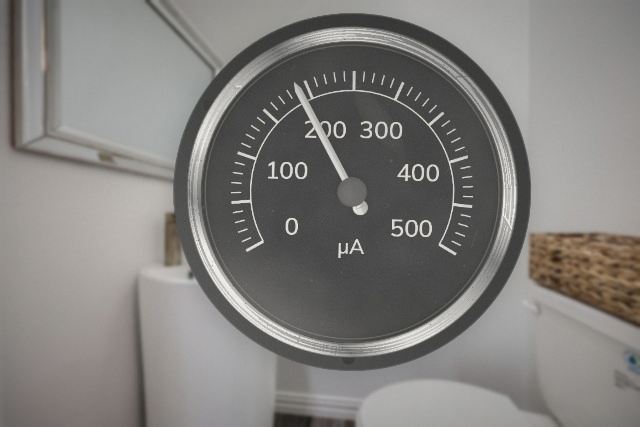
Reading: 190 µA
